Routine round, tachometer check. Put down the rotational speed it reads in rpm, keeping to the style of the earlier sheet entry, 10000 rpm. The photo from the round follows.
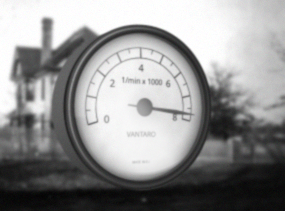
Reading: 7750 rpm
